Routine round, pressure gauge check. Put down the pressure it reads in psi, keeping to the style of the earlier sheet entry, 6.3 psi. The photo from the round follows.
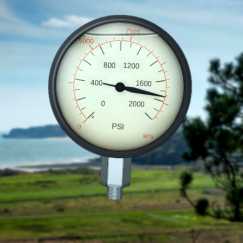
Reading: 1750 psi
